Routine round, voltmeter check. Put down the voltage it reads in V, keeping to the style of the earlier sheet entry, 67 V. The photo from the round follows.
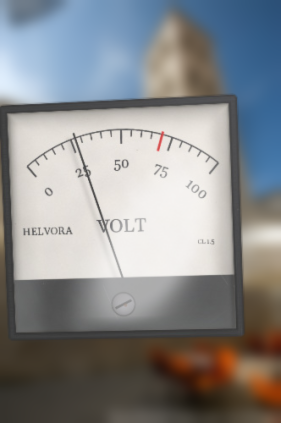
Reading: 27.5 V
